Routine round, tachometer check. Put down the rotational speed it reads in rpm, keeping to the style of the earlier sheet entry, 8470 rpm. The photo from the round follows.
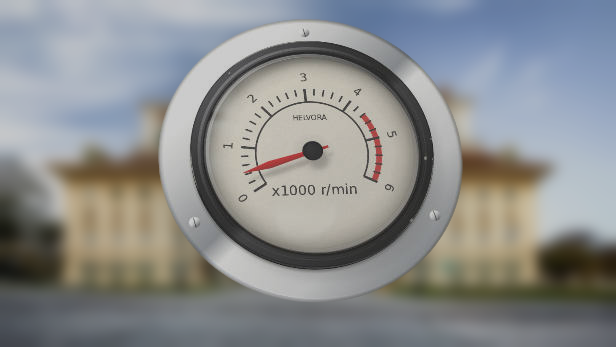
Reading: 400 rpm
